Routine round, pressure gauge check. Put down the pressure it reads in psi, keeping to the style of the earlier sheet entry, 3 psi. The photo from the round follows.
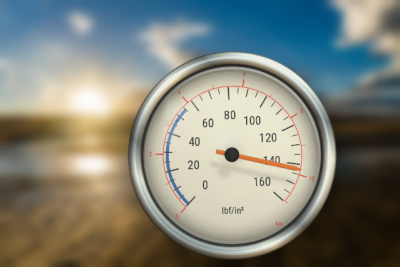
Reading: 142.5 psi
